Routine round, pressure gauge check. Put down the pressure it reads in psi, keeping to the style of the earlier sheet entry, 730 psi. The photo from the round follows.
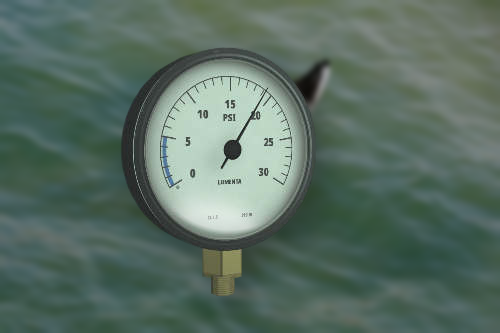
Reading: 19 psi
